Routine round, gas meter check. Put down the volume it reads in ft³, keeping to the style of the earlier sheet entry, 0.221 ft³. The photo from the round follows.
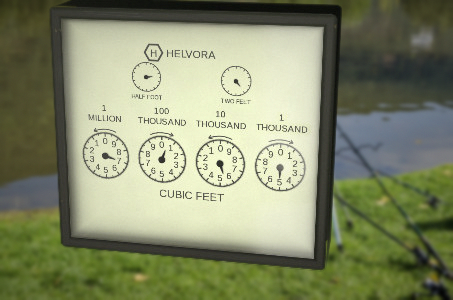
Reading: 705500 ft³
